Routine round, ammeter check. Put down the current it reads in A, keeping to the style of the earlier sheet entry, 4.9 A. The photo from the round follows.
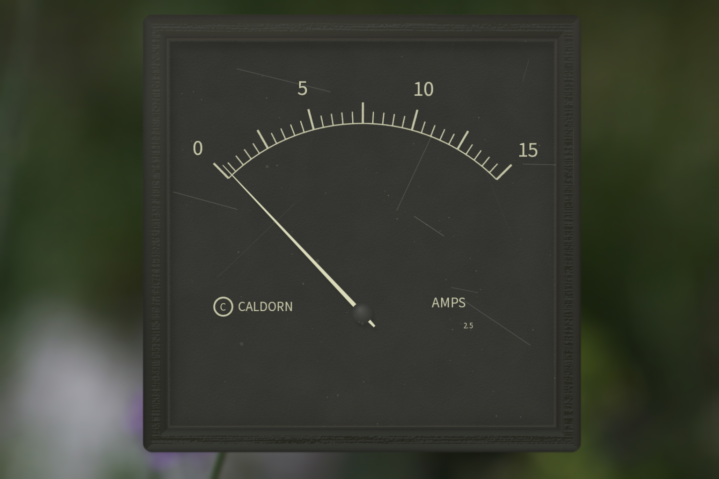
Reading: 0.25 A
